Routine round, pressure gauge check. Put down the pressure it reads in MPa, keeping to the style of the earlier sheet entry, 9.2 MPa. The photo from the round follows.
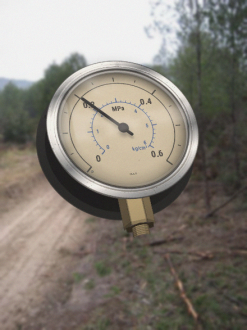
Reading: 0.2 MPa
